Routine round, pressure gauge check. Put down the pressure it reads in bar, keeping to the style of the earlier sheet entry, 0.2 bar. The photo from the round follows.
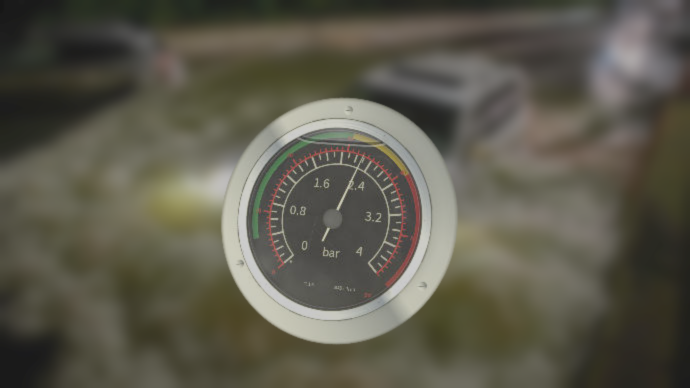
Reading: 2.3 bar
